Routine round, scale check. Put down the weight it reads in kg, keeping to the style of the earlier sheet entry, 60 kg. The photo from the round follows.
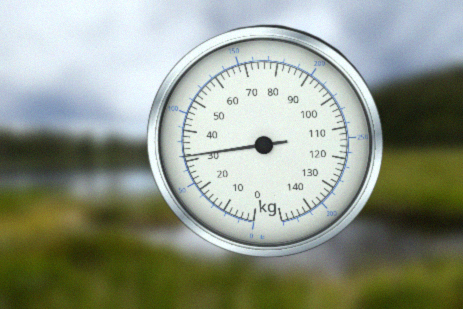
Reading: 32 kg
